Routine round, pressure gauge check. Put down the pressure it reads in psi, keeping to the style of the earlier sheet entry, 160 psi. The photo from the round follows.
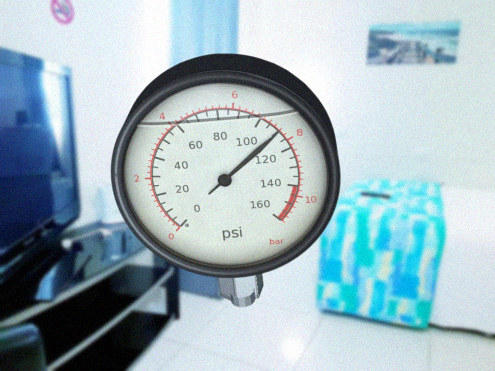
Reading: 110 psi
